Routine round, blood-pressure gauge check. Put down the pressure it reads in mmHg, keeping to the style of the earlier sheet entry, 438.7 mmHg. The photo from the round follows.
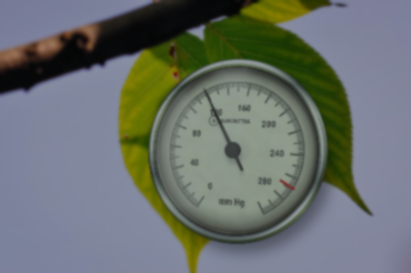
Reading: 120 mmHg
